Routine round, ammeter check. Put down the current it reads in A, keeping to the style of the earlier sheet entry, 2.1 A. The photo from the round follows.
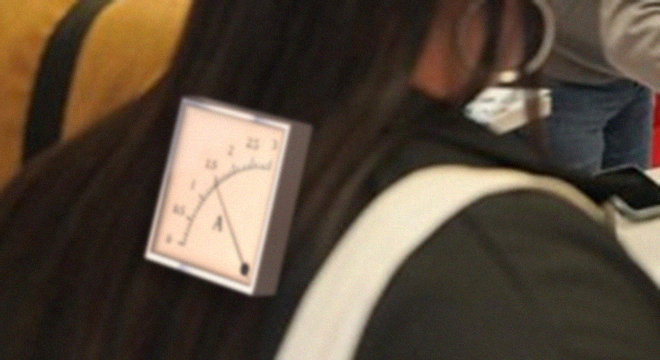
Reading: 1.5 A
